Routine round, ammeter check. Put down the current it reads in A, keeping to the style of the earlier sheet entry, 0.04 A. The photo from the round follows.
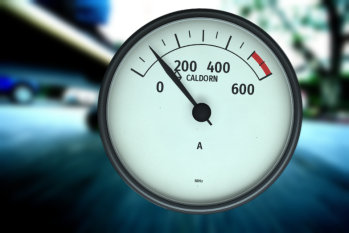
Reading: 100 A
